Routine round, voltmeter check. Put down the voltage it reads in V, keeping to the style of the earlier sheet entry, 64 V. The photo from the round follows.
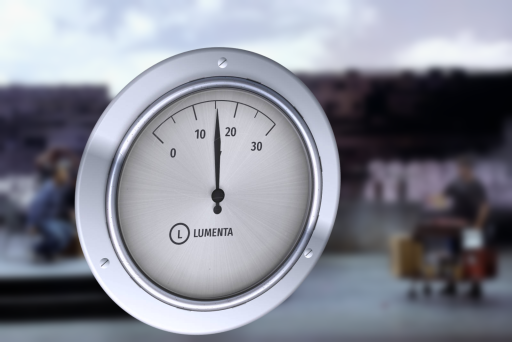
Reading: 15 V
